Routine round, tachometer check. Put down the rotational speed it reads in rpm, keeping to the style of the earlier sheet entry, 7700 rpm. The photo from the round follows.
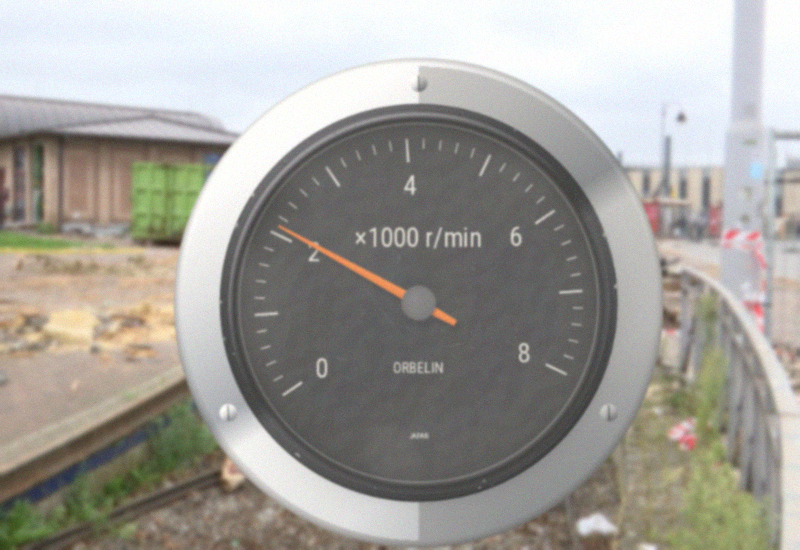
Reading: 2100 rpm
